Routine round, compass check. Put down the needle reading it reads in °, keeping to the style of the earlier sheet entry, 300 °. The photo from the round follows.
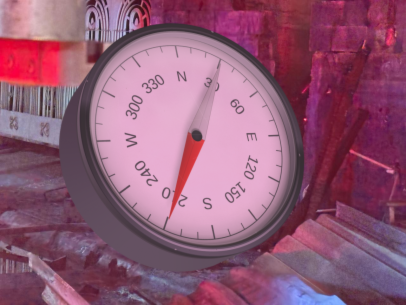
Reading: 210 °
